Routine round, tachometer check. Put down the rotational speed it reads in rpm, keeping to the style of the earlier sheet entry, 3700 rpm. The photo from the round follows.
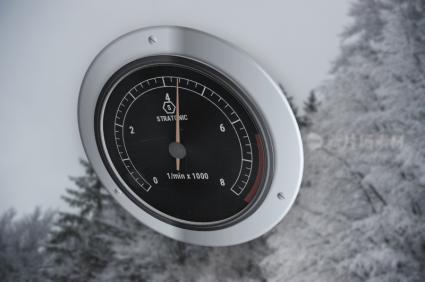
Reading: 4400 rpm
